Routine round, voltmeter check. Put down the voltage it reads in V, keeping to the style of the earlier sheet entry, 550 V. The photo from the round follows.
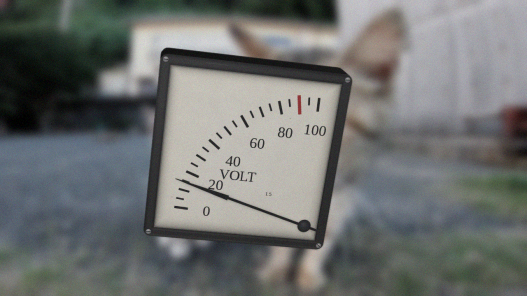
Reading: 15 V
